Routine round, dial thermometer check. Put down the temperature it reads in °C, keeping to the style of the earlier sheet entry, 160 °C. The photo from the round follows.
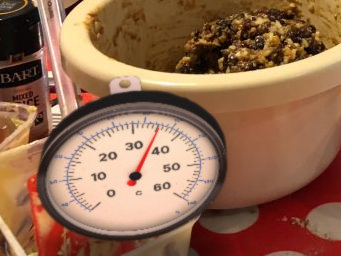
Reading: 35 °C
